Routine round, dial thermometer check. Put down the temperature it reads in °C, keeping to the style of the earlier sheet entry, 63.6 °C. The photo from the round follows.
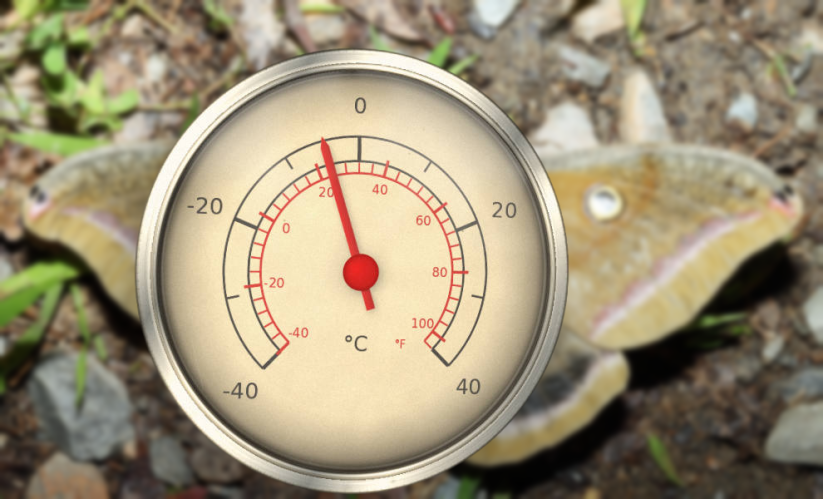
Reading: -5 °C
